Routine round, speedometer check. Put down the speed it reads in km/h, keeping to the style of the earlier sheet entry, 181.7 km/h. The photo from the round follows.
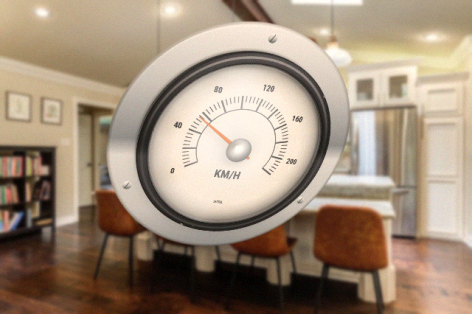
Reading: 56 km/h
